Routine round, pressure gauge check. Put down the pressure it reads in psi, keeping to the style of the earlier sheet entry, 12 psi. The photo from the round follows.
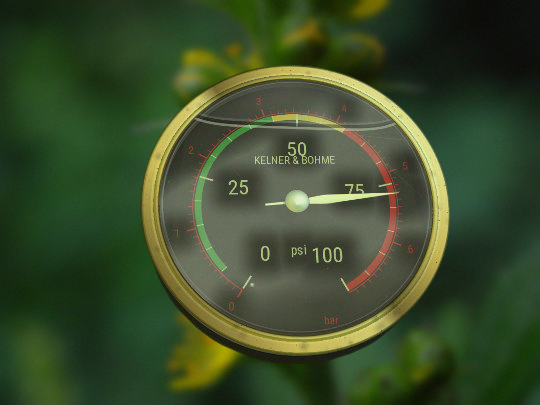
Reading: 77.5 psi
